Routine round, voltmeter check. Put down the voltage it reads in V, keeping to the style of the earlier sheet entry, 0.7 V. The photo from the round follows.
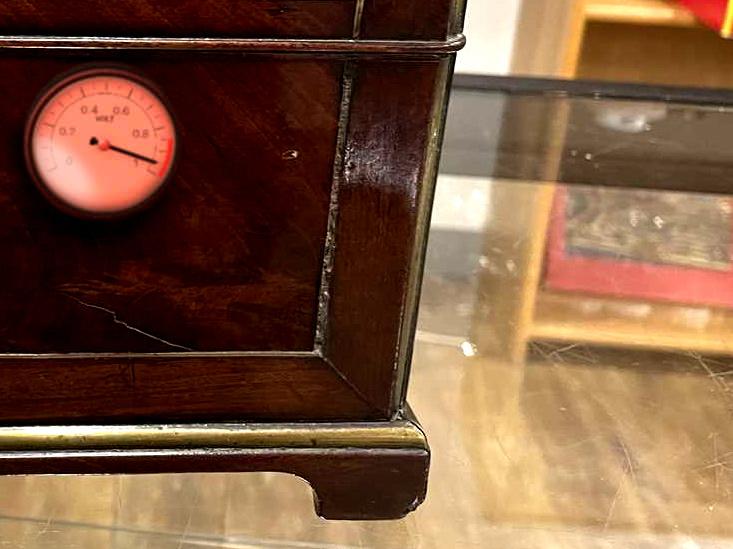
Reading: 0.95 V
